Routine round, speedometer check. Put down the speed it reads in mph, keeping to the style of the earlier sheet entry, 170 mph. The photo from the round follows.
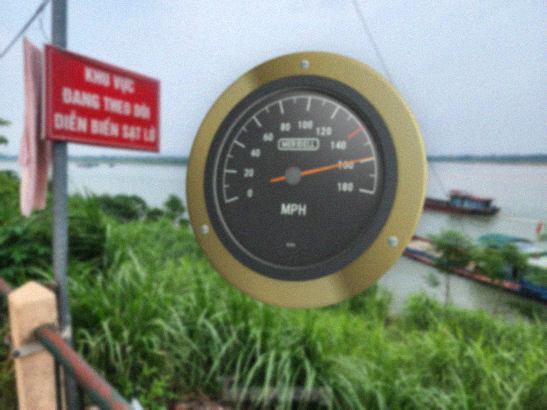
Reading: 160 mph
